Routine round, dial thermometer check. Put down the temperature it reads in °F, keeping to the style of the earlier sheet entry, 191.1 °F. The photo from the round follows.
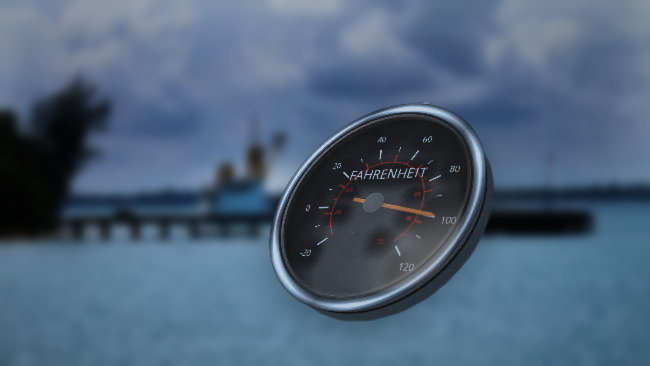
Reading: 100 °F
